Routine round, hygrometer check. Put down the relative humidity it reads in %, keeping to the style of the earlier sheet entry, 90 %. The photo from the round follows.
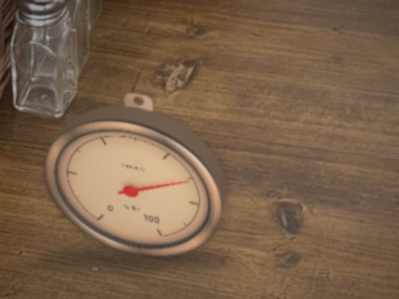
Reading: 70 %
